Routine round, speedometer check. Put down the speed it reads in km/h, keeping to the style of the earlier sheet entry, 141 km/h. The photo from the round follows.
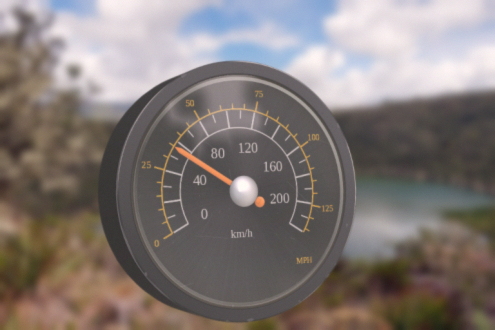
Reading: 55 km/h
